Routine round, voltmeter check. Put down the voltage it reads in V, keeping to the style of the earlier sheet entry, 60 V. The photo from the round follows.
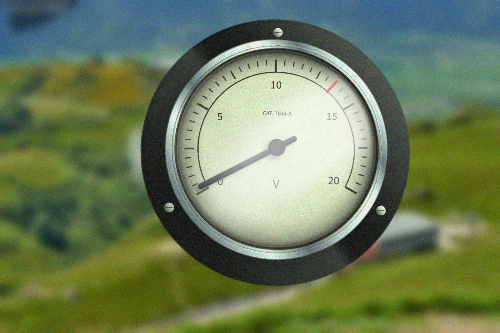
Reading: 0.25 V
